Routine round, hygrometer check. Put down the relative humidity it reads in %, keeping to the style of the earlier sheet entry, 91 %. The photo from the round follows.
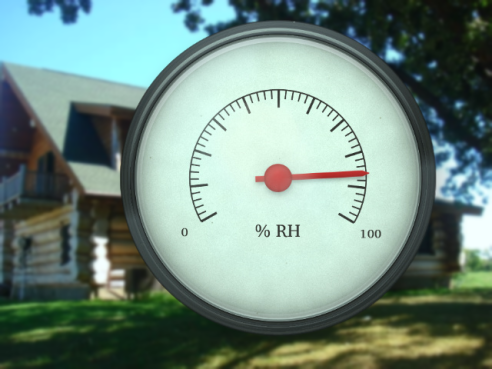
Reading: 86 %
